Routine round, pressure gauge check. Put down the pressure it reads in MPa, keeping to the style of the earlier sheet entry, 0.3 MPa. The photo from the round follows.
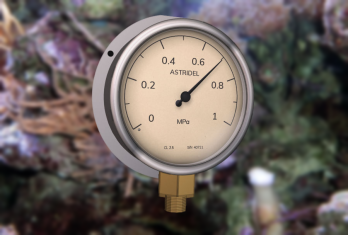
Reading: 0.7 MPa
